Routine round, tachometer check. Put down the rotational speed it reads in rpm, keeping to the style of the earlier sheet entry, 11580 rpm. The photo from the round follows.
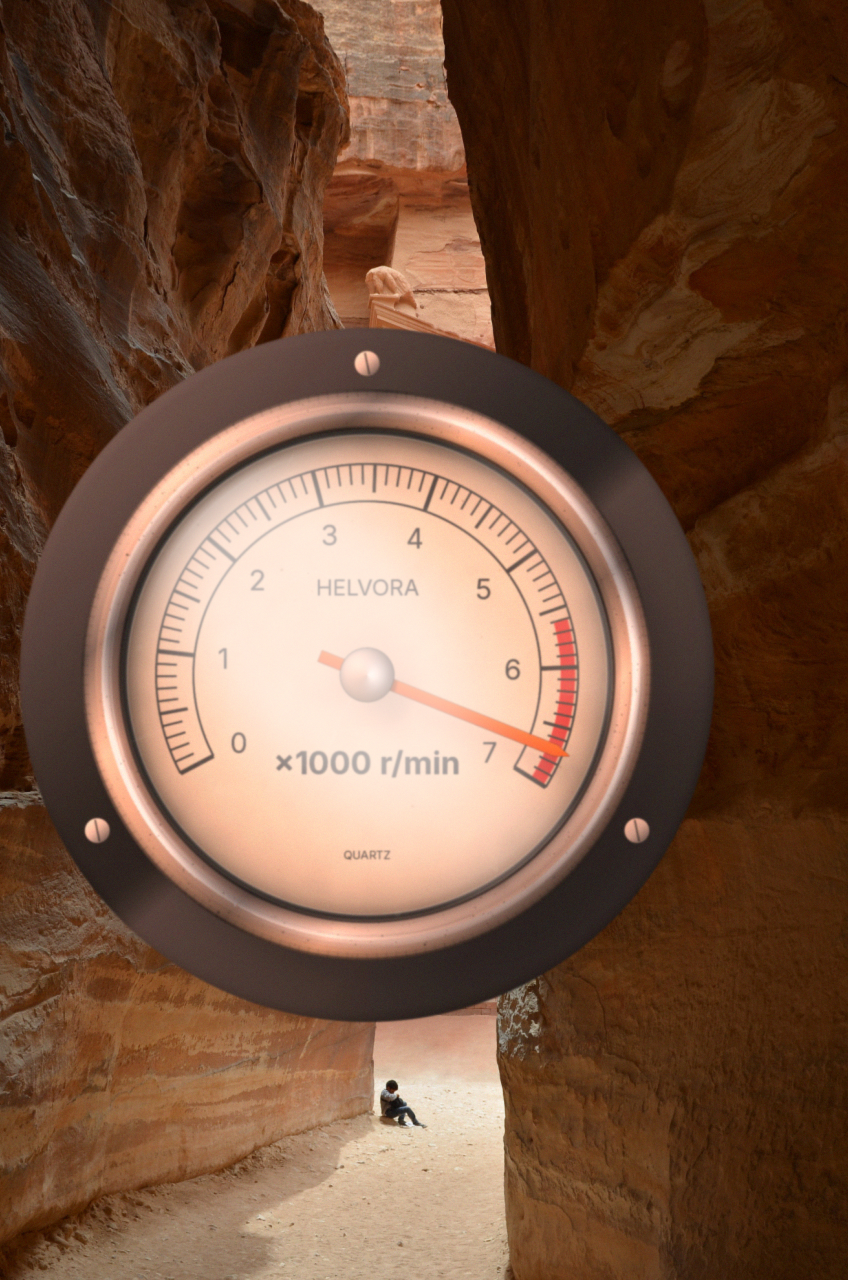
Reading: 6700 rpm
